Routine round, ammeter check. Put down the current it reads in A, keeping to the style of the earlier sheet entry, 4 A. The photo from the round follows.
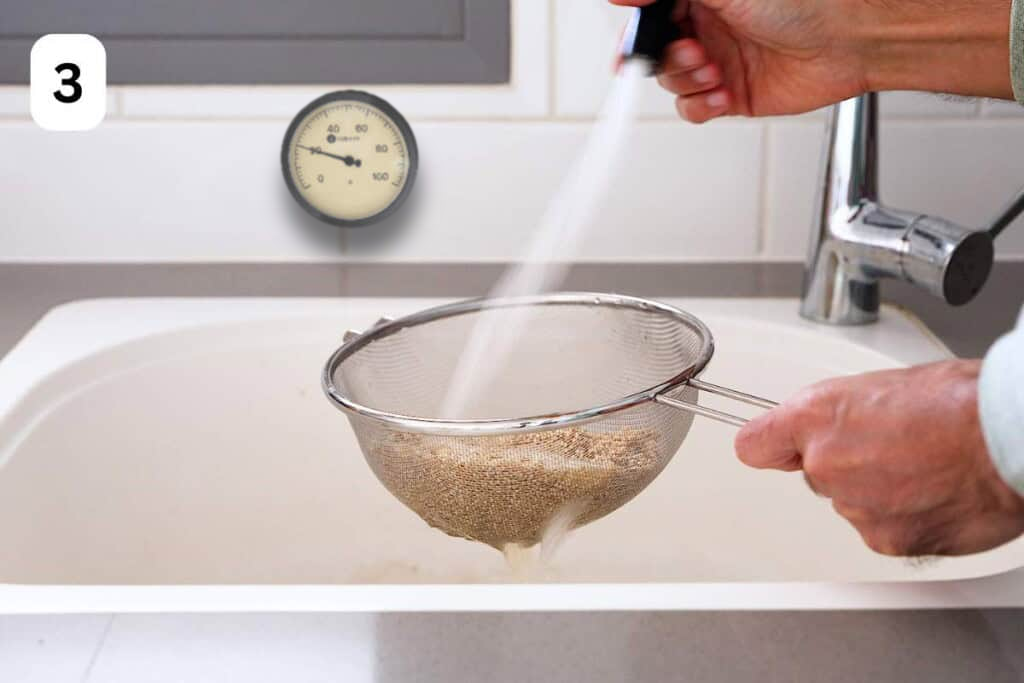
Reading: 20 A
